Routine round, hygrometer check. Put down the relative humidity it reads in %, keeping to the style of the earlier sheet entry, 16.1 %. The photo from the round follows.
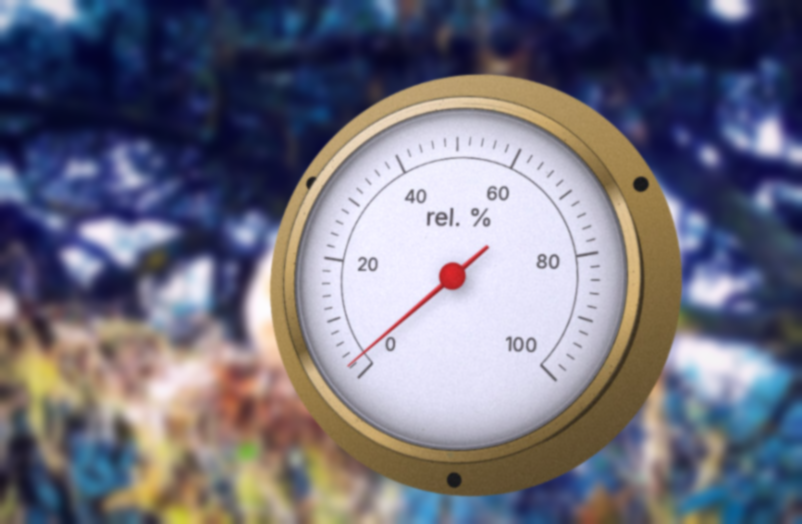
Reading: 2 %
